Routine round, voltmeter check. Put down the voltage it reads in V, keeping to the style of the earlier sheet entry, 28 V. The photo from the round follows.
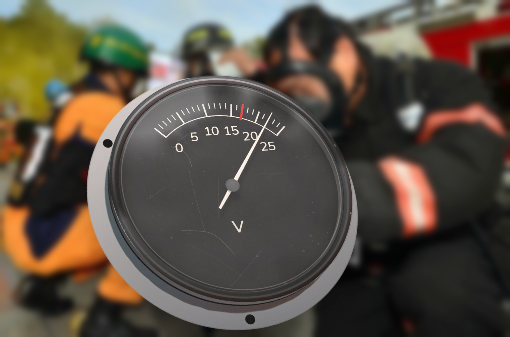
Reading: 22 V
